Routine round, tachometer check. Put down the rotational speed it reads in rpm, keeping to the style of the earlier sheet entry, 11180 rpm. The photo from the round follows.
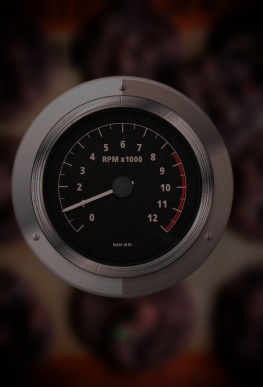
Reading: 1000 rpm
